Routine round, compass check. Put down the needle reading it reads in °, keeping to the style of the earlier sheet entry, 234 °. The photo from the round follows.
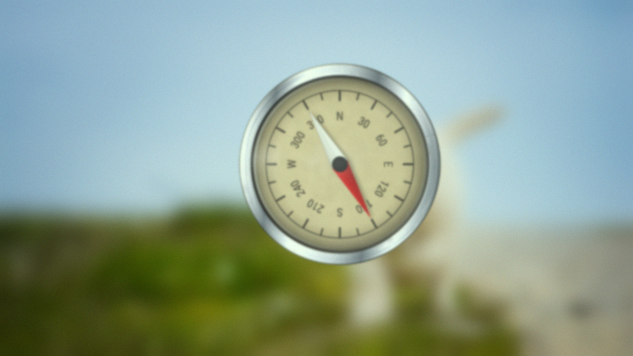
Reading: 150 °
